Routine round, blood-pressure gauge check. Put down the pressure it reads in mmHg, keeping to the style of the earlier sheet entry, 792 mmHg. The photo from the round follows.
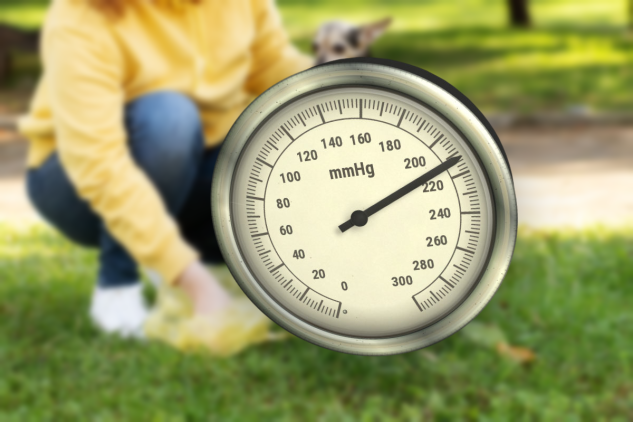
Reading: 212 mmHg
